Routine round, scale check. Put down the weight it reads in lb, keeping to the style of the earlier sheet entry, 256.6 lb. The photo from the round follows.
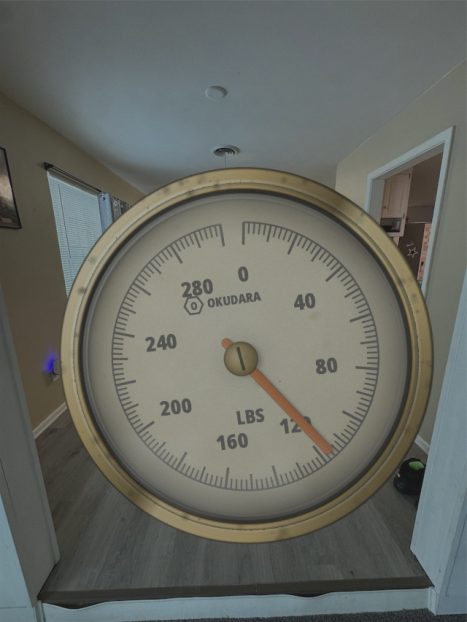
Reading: 116 lb
